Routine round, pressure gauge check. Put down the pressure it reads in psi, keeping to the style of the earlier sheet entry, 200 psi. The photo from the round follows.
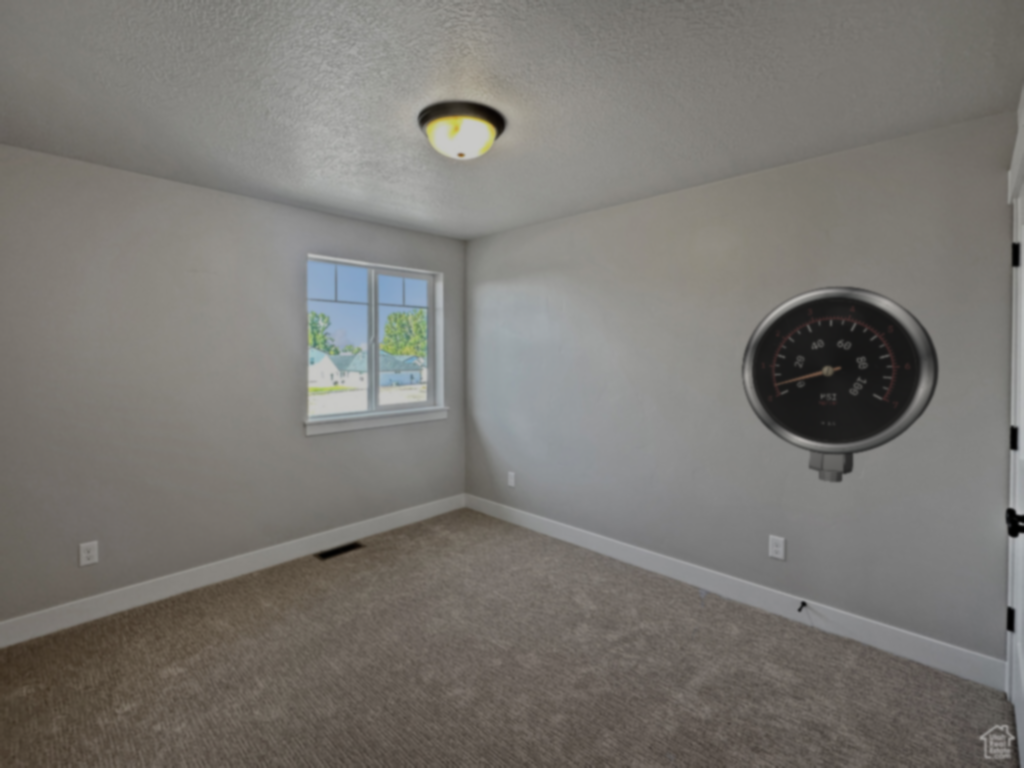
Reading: 5 psi
